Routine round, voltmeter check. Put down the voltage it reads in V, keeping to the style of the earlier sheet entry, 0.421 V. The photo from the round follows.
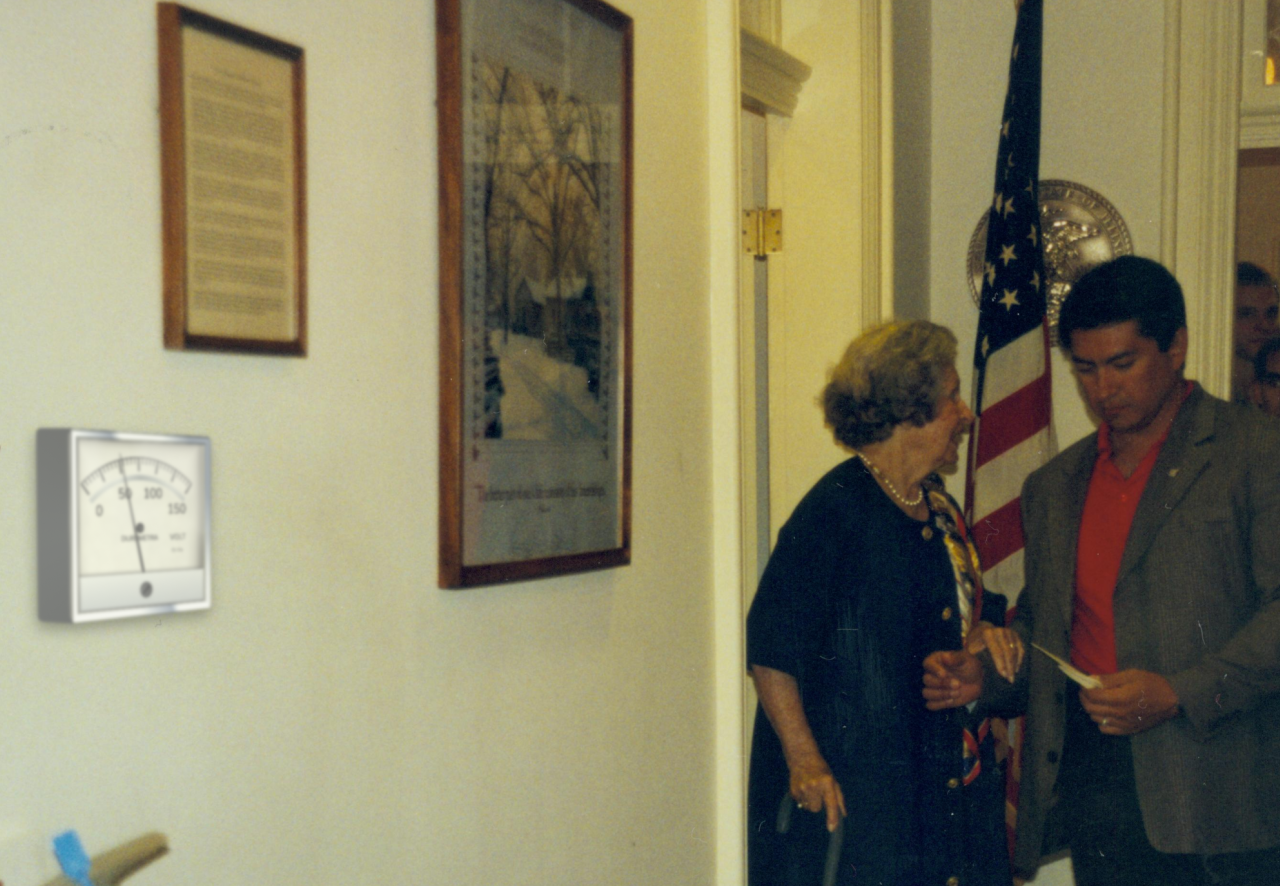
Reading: 50 V
